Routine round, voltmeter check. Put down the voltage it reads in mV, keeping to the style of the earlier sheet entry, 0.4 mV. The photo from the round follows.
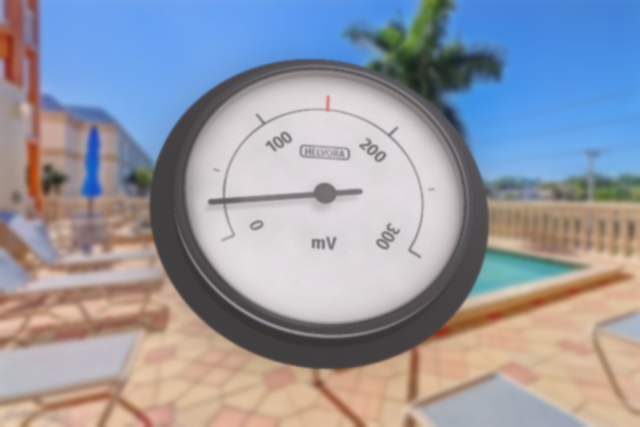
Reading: 25 mV
